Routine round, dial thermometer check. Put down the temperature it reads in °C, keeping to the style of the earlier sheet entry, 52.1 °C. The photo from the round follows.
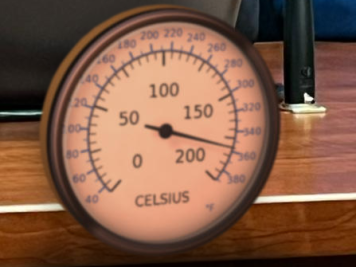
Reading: 180 °C
